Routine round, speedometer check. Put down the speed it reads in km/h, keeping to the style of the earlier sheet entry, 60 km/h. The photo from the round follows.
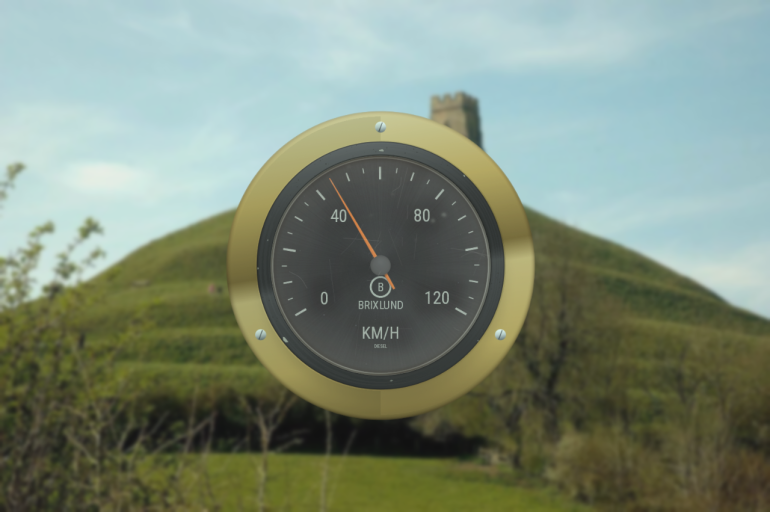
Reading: 45 km/h
